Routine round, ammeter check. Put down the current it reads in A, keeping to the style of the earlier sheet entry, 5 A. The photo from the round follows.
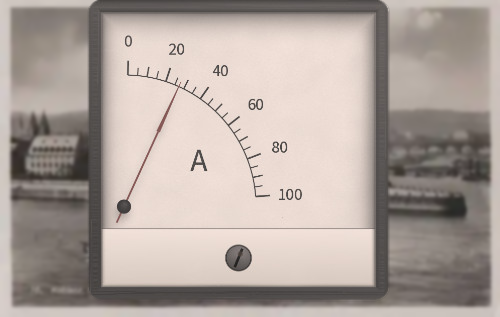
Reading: 27.5 A
